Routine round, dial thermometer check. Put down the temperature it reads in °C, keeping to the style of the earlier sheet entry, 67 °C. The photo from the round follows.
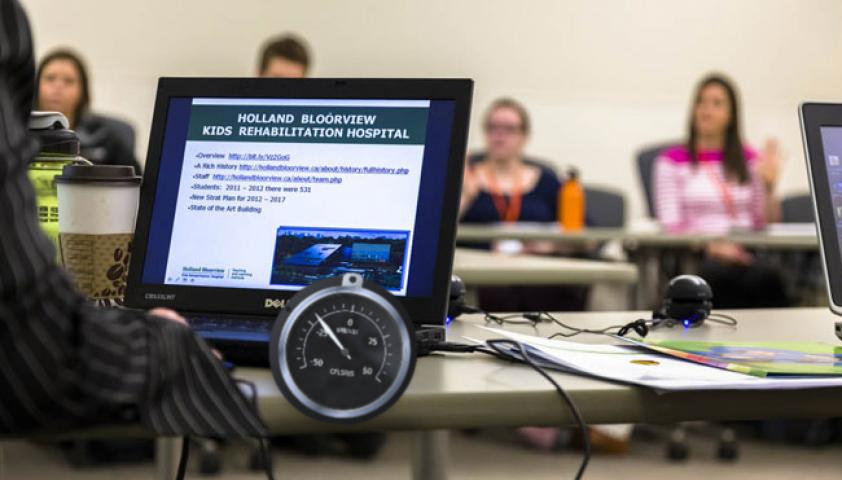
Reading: -20 °C
